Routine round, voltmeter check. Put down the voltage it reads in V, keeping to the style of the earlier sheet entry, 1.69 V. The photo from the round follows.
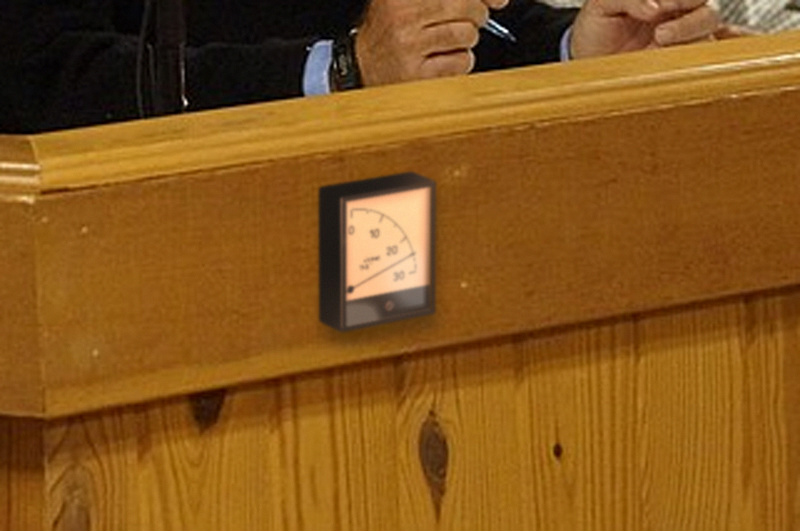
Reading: 25 V
